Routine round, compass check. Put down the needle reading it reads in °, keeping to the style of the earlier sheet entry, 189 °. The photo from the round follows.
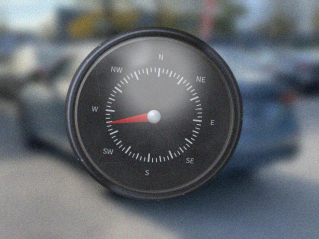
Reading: 255 °
